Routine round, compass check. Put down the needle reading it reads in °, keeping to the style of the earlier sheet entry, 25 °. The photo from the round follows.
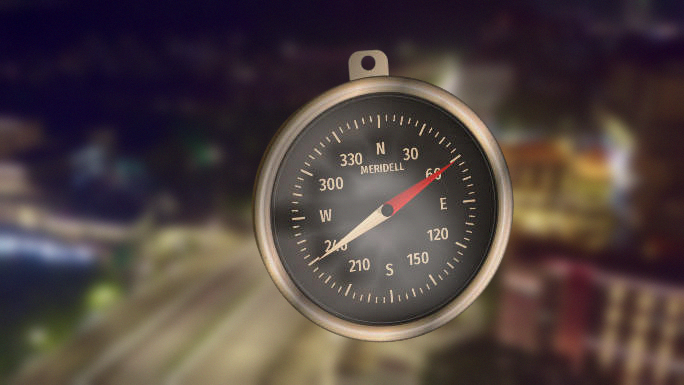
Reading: 60 °
